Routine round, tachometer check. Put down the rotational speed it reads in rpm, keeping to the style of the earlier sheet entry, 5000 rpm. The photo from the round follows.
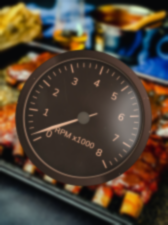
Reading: 200 rpm
